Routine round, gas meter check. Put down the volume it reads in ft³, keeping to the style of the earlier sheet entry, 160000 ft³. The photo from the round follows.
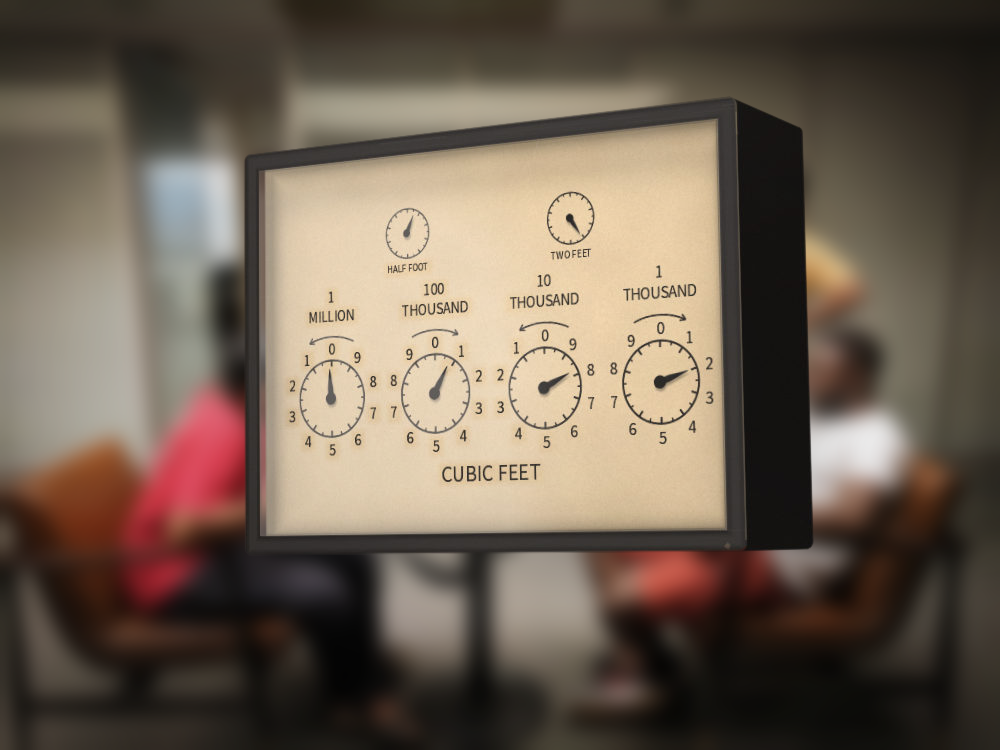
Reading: 8200 ft³
